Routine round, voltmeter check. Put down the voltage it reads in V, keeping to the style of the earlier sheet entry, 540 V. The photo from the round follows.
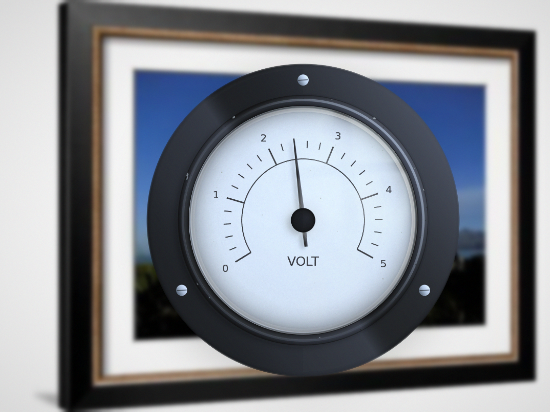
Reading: 2.4 V
